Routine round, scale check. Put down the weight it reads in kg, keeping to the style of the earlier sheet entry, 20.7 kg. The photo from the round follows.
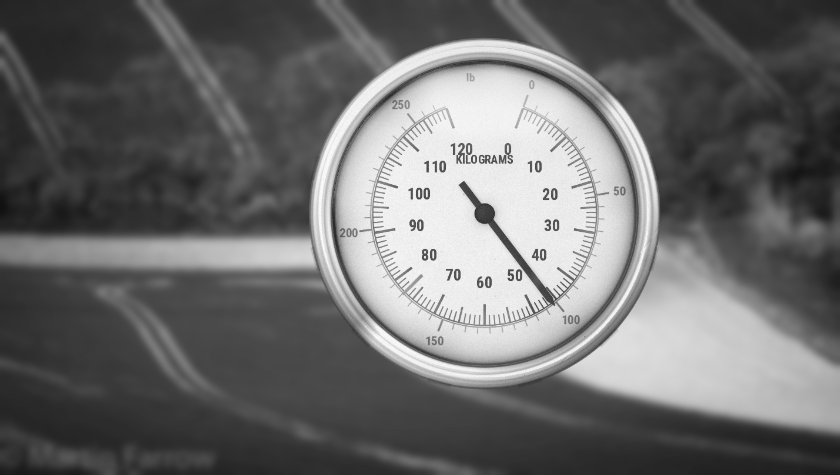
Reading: 46 kg
